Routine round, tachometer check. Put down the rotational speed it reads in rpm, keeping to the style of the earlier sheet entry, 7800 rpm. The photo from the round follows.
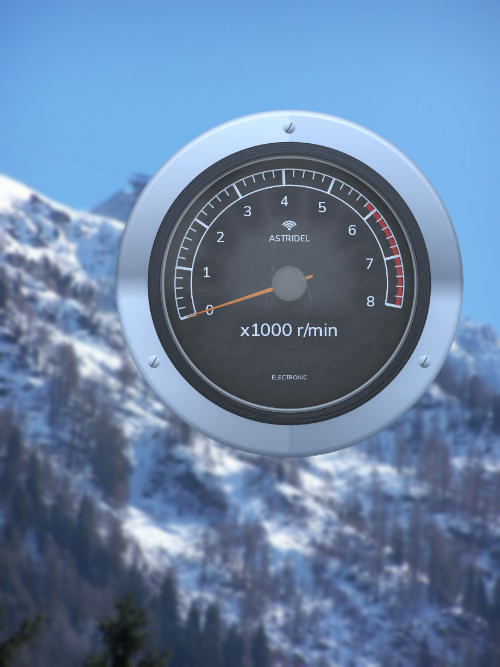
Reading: 0 rpm
